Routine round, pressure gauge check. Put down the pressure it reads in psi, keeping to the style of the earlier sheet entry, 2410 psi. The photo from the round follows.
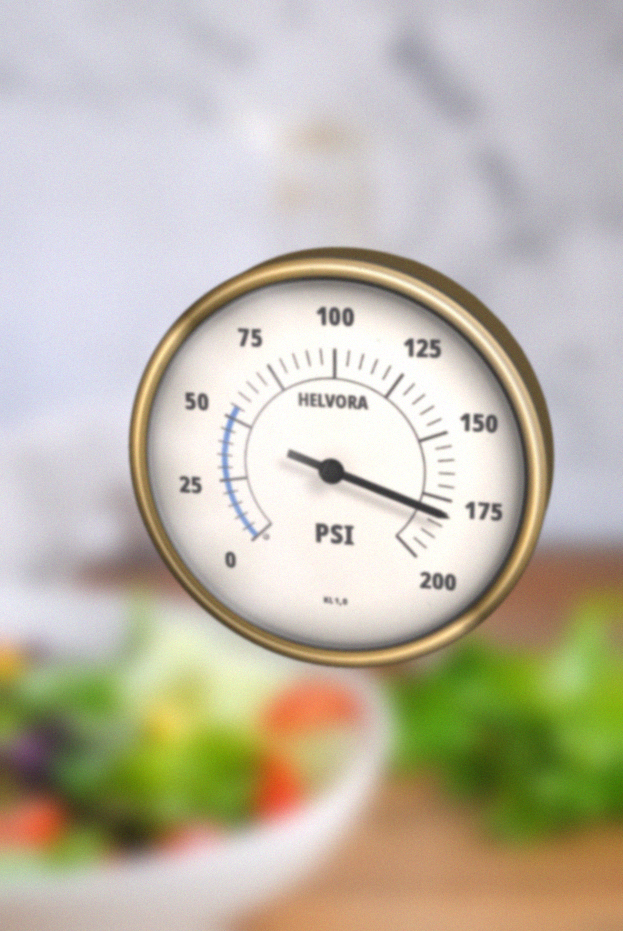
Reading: 180 psi
